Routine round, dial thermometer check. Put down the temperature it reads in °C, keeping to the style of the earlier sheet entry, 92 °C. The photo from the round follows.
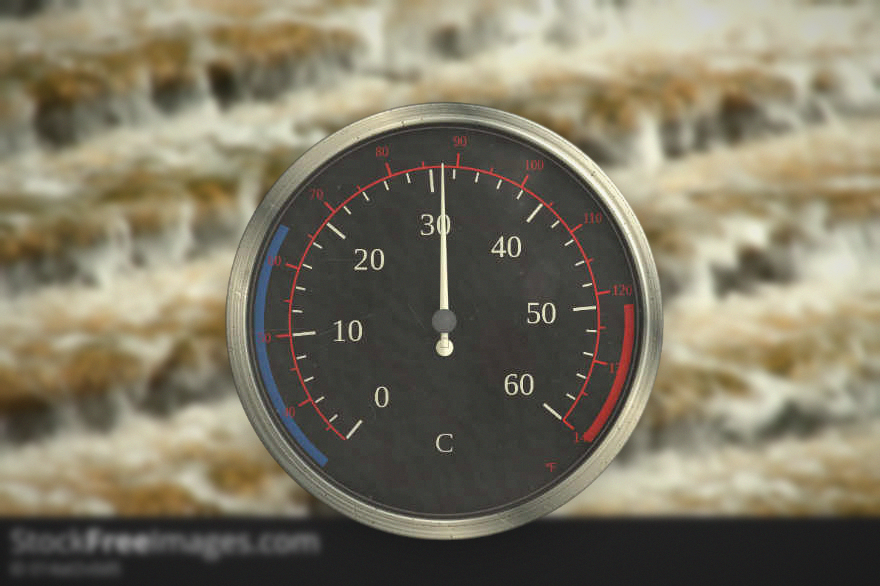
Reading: 31 °C
